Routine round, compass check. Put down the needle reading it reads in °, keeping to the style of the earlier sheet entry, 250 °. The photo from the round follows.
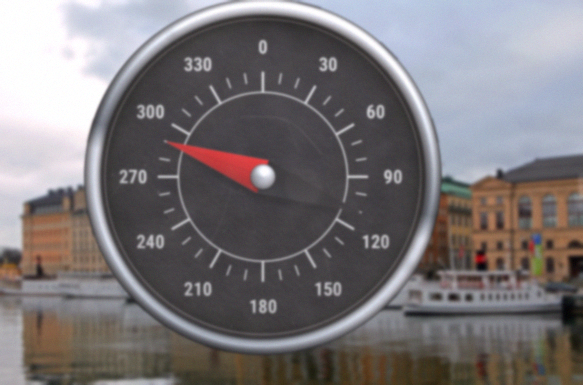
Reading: 290 °
